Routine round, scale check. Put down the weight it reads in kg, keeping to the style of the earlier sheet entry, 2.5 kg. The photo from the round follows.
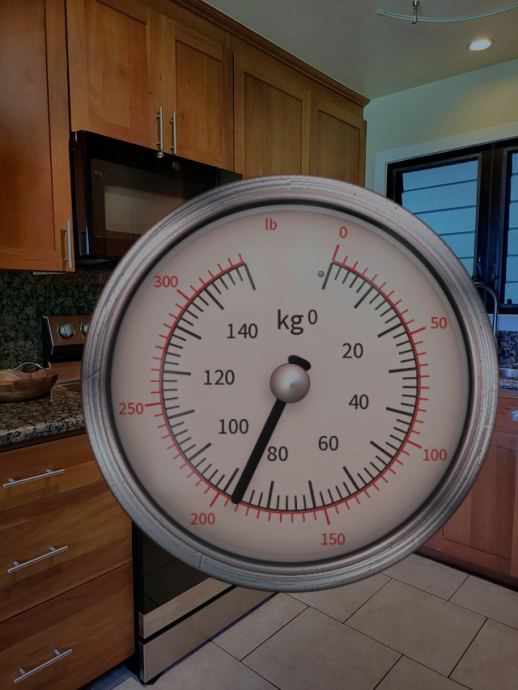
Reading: 87 kg
